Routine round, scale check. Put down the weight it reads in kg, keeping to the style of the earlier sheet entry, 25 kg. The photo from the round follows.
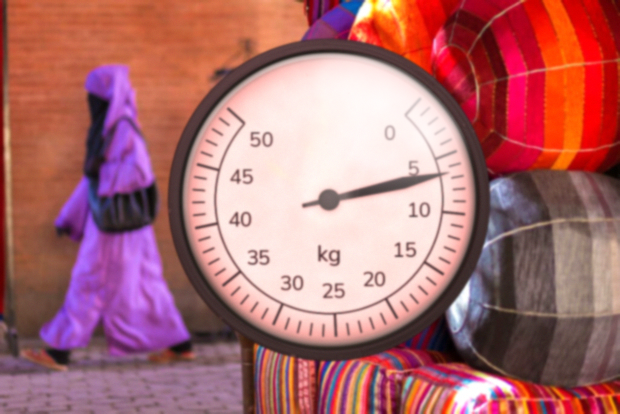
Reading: 6.5 kg
